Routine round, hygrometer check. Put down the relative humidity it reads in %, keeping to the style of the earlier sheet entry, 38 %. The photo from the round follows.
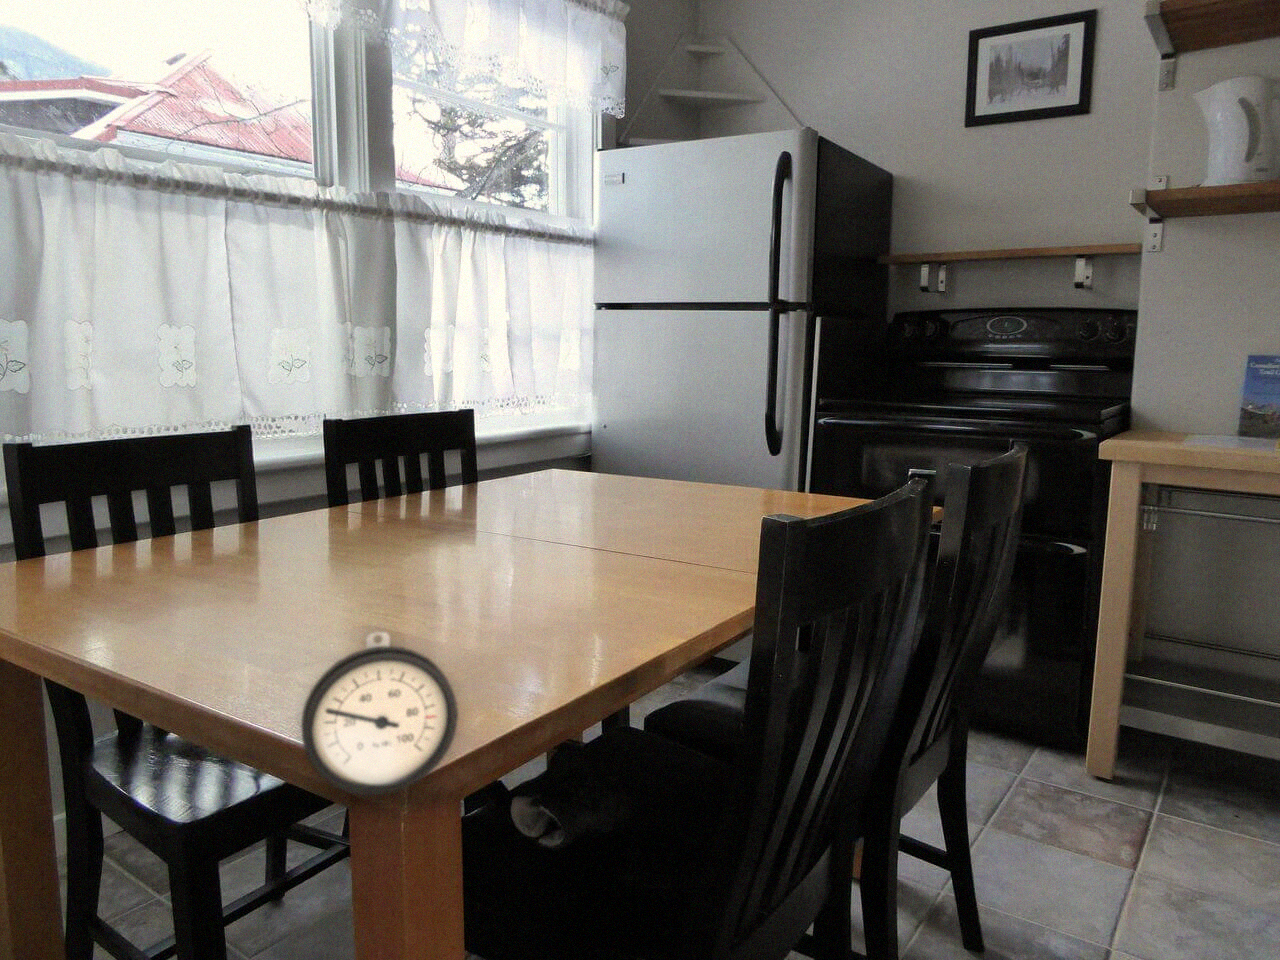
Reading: 25 %
